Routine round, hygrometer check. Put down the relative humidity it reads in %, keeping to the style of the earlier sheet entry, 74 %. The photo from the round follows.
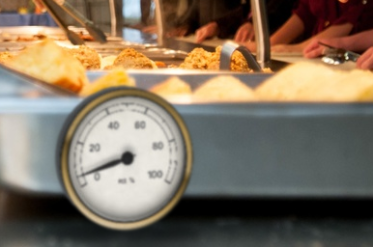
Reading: 5 %
